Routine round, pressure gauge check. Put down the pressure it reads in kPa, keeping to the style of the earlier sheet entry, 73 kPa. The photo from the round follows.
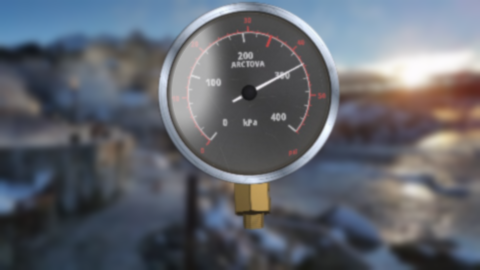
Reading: 300 kPa
